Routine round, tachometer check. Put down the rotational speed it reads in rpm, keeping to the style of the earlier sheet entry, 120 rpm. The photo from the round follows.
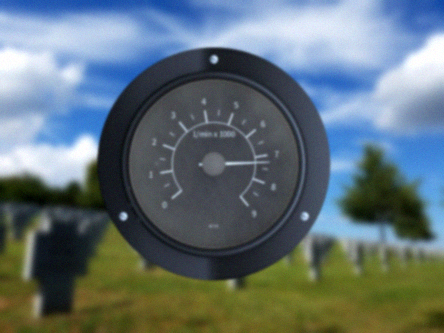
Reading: 7250 rpm
